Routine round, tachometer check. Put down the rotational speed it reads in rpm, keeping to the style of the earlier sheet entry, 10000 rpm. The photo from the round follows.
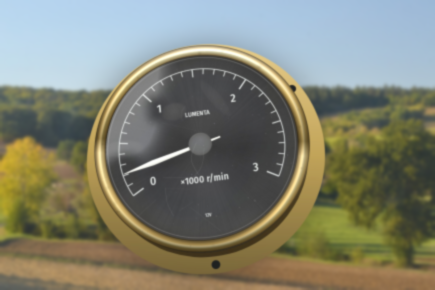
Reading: 200 rpm
